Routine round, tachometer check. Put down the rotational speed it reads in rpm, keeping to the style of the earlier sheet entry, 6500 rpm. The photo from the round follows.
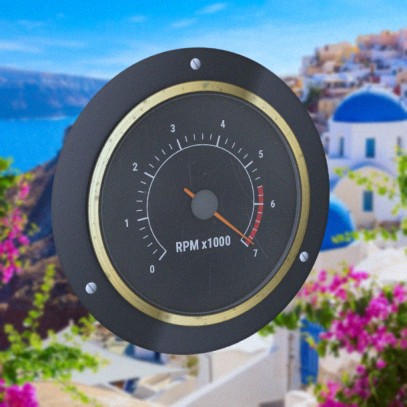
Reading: 6900 rpm
